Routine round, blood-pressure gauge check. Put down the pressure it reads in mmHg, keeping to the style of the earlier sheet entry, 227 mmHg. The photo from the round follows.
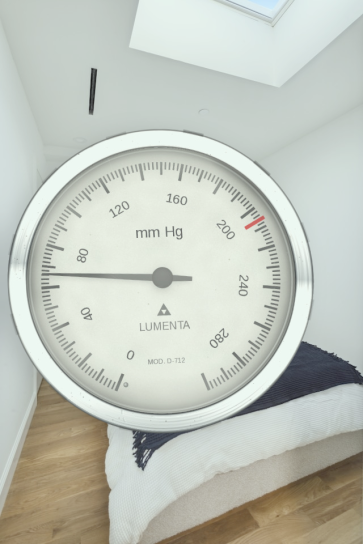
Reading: 66 mmHg
